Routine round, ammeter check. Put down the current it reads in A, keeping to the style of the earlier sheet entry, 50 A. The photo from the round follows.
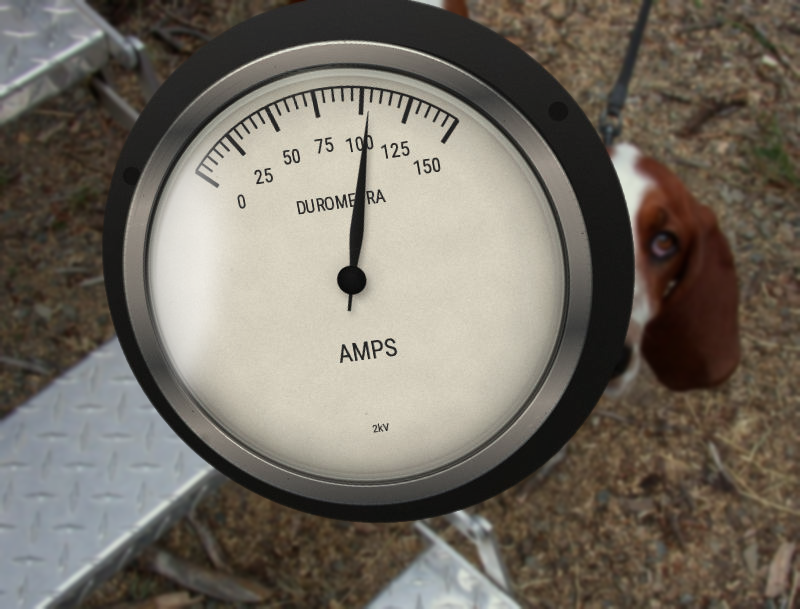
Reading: 105 A
